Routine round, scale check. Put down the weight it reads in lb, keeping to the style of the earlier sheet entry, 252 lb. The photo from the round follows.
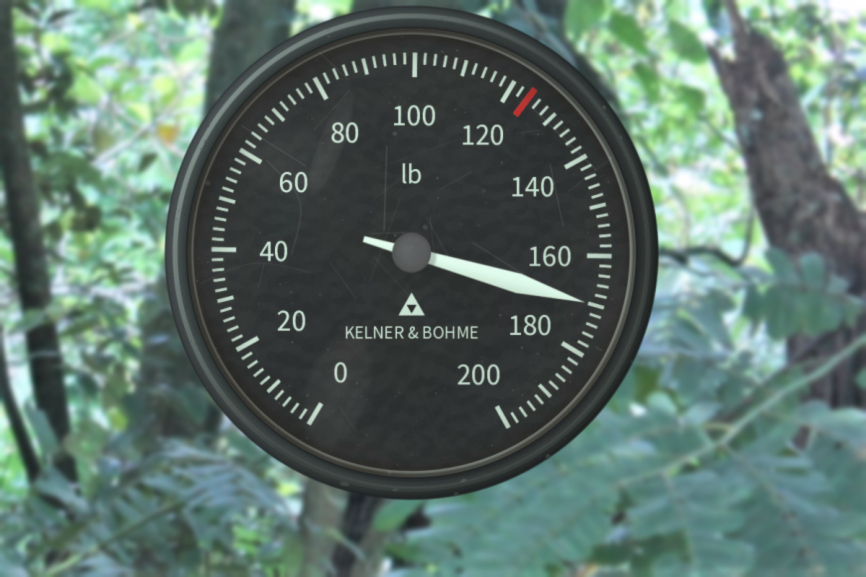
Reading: 170 lb
